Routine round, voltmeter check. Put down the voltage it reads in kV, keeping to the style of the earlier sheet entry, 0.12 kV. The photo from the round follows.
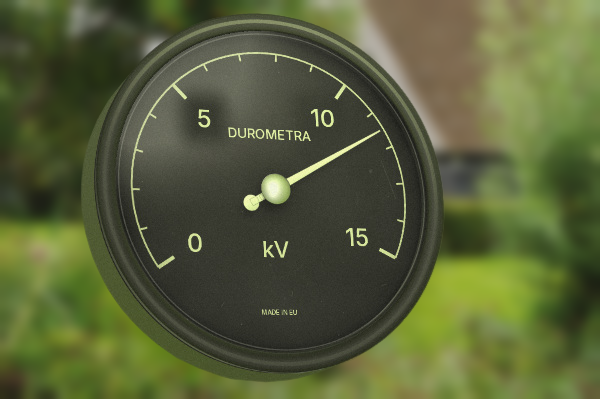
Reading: 11.5 kV
